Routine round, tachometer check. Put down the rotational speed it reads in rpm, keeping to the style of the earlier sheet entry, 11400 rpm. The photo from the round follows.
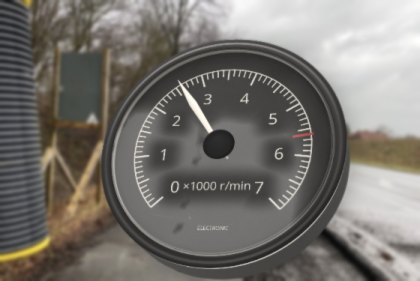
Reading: 2600 rpm
